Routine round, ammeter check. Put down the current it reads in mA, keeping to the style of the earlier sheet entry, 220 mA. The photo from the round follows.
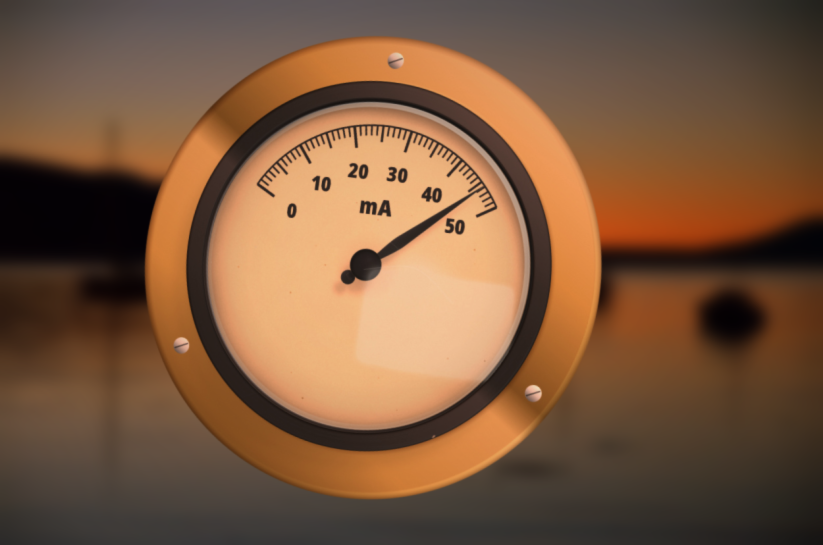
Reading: 46 mA
